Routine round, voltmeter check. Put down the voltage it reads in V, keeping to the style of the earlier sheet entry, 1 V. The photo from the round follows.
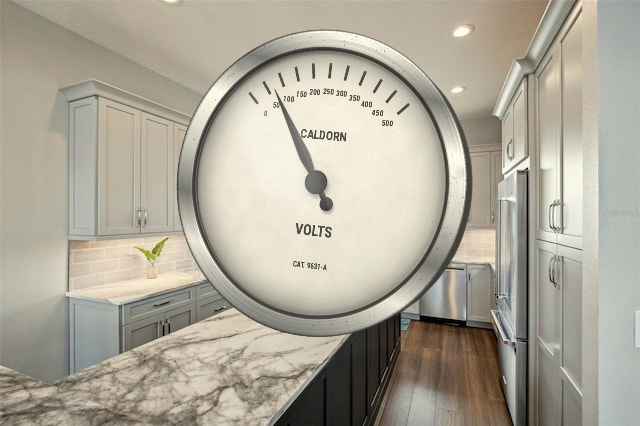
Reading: 75 V
